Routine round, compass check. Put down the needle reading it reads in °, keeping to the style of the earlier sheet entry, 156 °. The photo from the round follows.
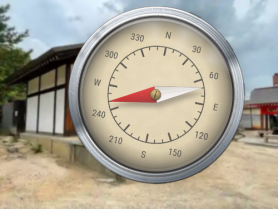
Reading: 250 °
